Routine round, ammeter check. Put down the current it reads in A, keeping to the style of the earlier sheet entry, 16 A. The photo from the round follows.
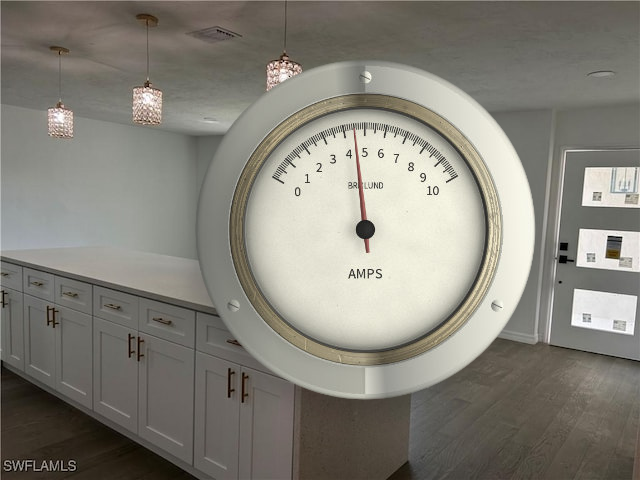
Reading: 4.5 A
